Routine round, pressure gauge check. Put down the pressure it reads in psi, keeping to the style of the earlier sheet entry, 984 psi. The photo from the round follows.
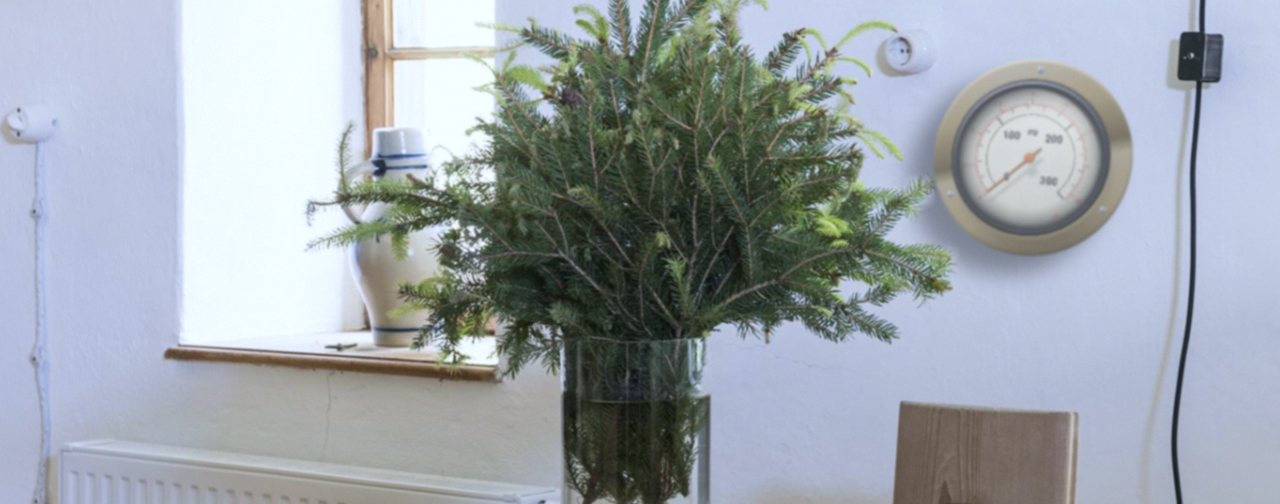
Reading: 0 psi
